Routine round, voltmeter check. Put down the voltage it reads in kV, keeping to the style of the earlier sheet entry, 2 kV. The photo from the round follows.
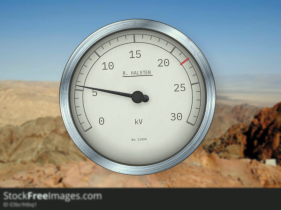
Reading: 5.5 kV
